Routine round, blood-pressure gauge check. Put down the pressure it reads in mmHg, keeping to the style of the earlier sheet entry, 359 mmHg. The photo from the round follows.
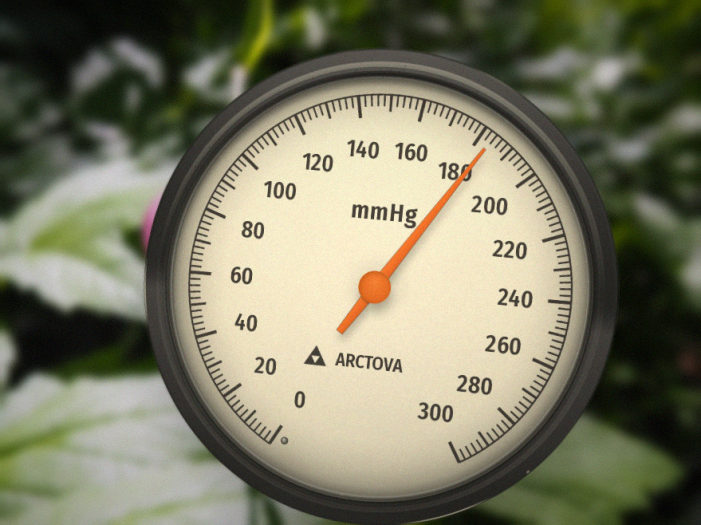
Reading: 184 mmHg
